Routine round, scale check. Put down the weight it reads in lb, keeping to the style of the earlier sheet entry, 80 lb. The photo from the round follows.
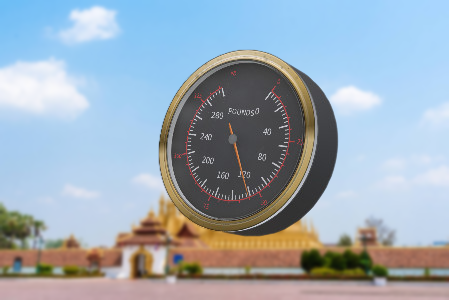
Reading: 120 lb
